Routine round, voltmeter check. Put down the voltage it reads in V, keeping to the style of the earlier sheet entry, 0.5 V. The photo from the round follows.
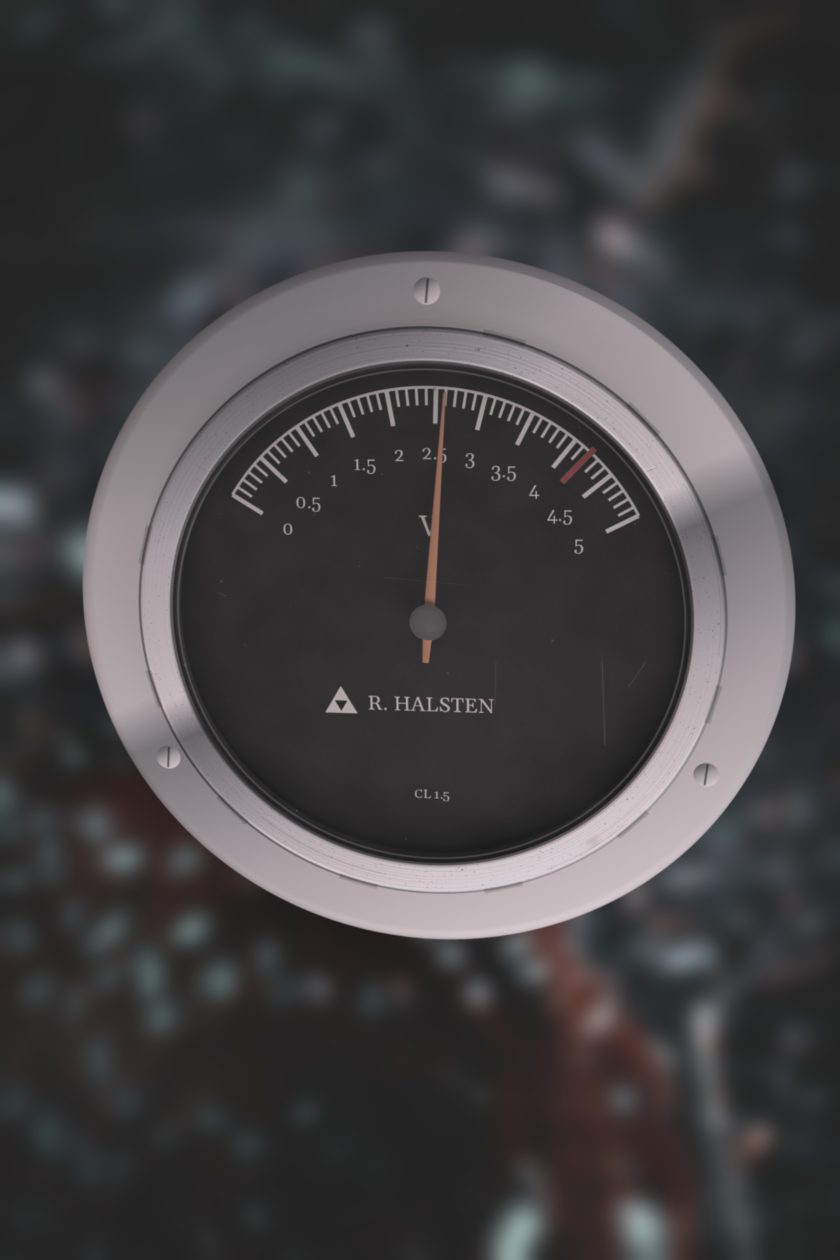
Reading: 2.6 V
